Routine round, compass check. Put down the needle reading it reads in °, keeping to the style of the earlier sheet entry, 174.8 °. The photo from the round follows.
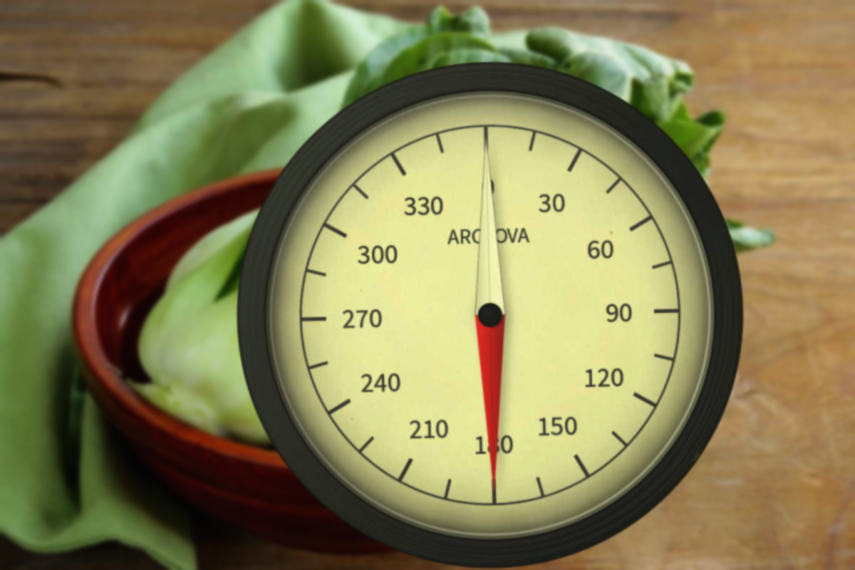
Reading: 180 °
